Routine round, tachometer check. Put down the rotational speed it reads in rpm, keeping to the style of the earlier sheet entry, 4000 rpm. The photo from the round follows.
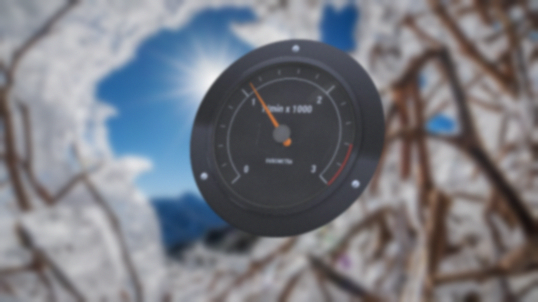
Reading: 1100 rpm
